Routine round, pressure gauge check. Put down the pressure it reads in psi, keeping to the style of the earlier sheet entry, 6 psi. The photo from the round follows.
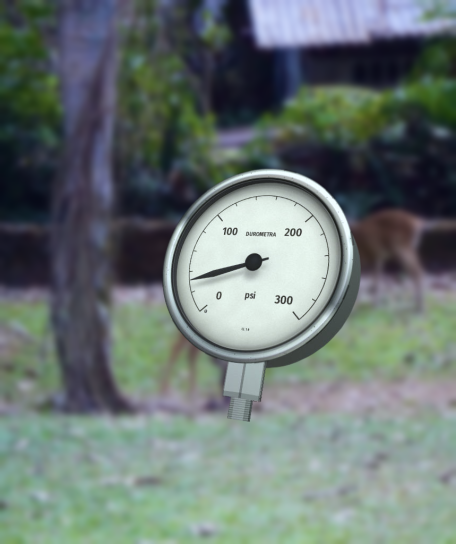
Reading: 30 psi
